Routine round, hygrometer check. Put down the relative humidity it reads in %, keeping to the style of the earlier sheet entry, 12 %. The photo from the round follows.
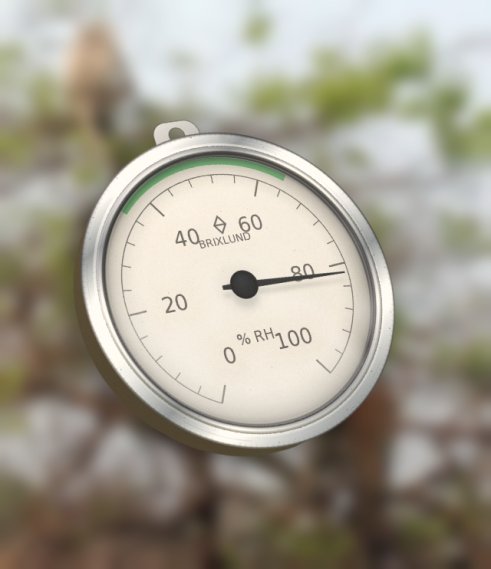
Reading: 82 %
